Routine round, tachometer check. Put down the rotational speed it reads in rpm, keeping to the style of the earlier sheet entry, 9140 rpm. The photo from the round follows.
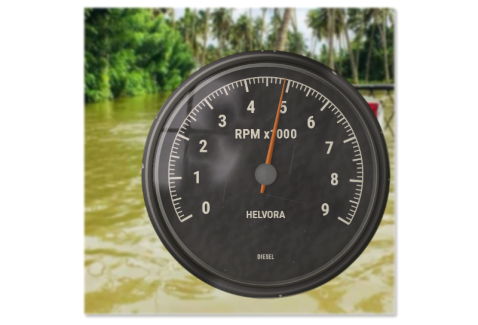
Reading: 4900 rpm
